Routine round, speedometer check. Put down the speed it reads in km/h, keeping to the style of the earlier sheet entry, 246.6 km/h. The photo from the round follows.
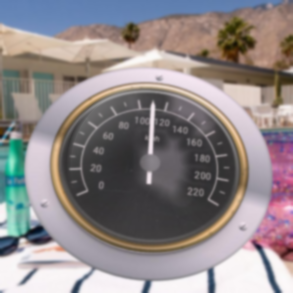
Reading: 110 km/h
